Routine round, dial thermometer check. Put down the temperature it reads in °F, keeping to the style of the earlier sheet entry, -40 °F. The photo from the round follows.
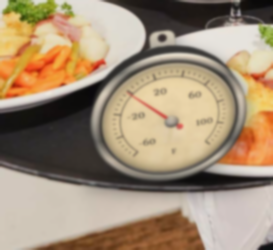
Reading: 0 °F
